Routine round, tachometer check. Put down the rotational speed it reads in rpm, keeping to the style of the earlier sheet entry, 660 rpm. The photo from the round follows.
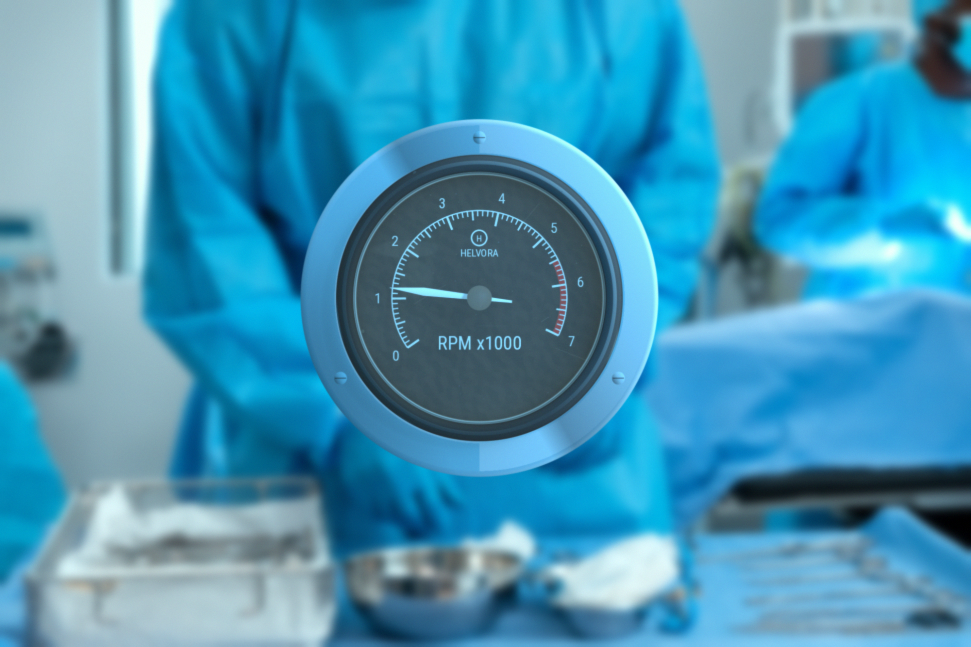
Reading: 1200 rpm
